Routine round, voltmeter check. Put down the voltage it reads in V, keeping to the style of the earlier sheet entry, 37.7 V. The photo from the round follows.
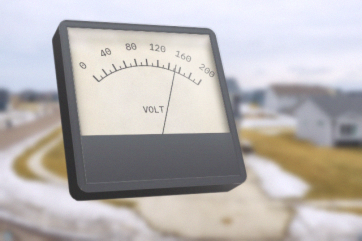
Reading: 150 V
